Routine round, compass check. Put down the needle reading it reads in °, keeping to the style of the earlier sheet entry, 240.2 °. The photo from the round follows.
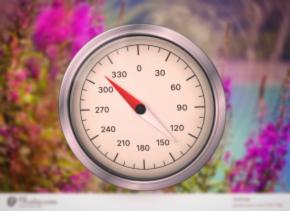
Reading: 315 °
